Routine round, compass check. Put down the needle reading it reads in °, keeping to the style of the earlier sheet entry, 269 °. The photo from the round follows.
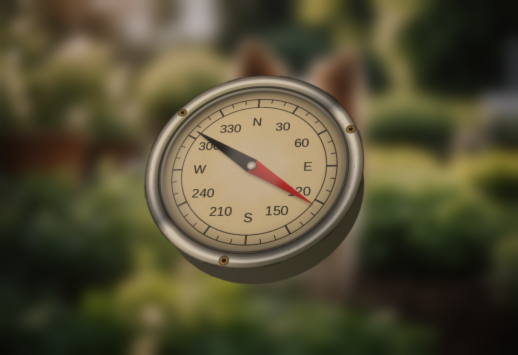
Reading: 125 °
